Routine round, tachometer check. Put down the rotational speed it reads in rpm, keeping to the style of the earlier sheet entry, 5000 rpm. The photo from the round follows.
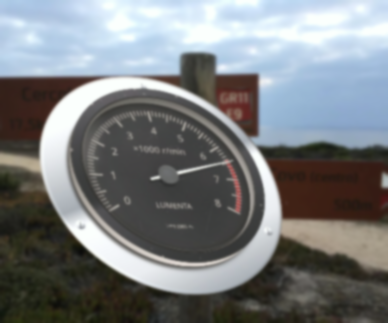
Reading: 6500 rpm
